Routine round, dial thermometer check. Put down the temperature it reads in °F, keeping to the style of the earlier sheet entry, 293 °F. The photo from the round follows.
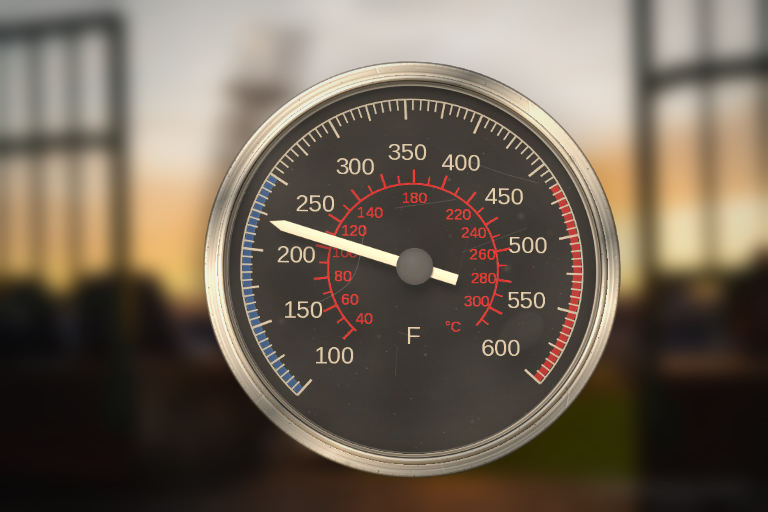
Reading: 220 °F
